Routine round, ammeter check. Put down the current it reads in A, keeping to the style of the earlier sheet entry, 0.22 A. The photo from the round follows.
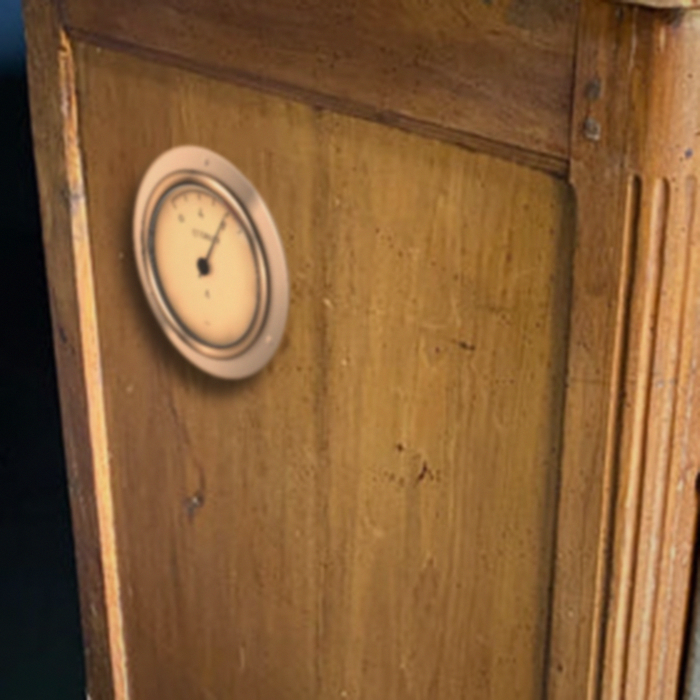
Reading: 8 A
